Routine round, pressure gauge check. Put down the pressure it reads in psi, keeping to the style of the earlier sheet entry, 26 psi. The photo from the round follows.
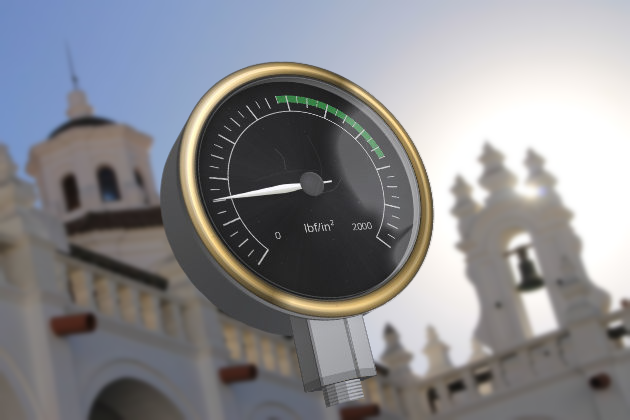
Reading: 300 psi
